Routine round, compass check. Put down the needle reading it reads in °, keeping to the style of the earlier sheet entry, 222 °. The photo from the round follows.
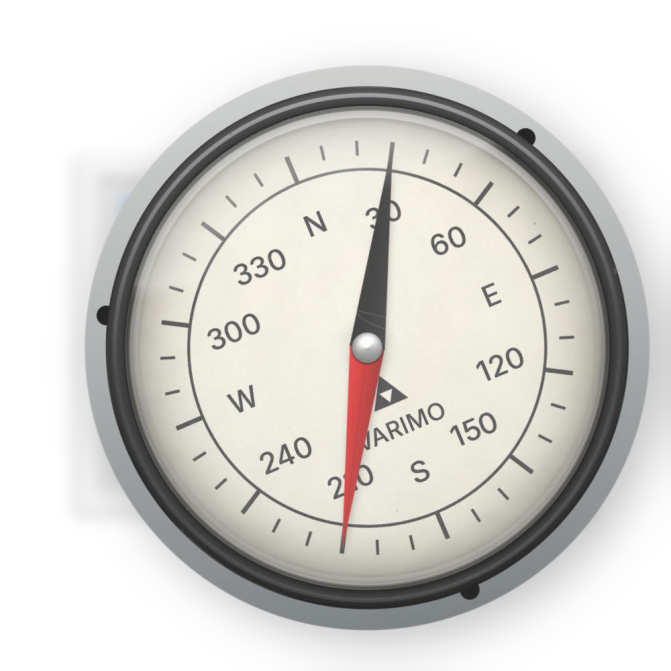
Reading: 210 °
